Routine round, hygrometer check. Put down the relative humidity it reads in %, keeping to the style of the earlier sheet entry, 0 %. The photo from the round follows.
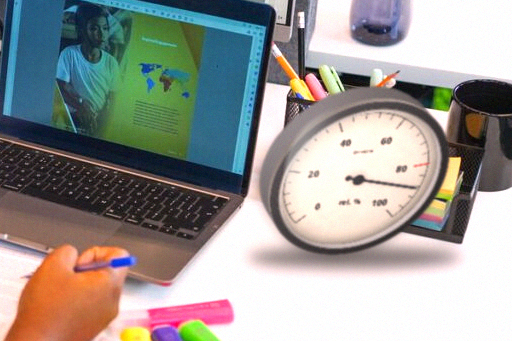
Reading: 88 %
